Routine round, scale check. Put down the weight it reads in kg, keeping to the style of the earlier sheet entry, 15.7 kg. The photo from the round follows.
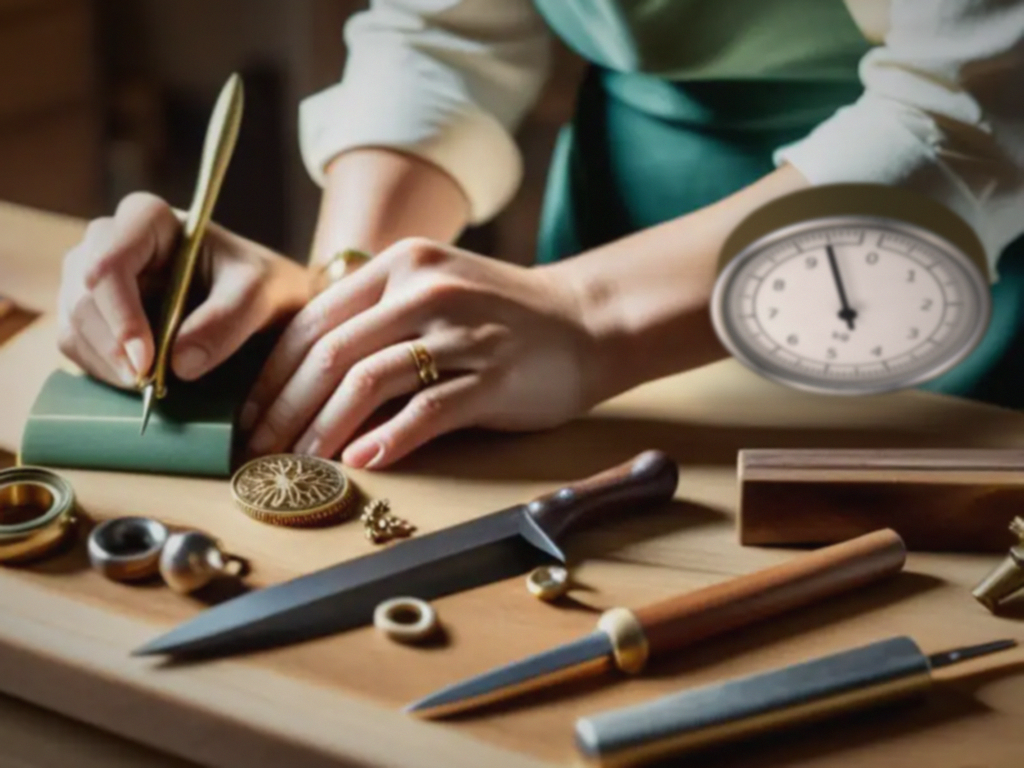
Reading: 9.5 kg
